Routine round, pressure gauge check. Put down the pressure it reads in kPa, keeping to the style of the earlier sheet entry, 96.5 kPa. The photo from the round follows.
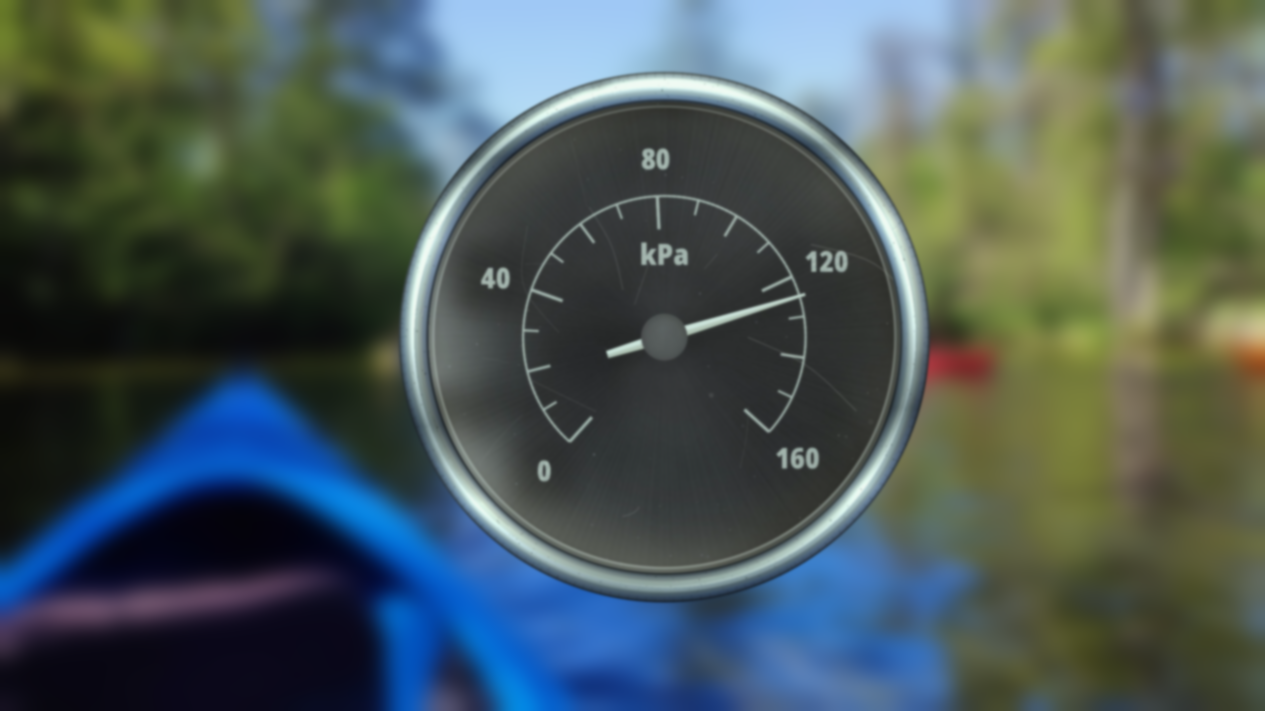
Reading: 125 kPa
